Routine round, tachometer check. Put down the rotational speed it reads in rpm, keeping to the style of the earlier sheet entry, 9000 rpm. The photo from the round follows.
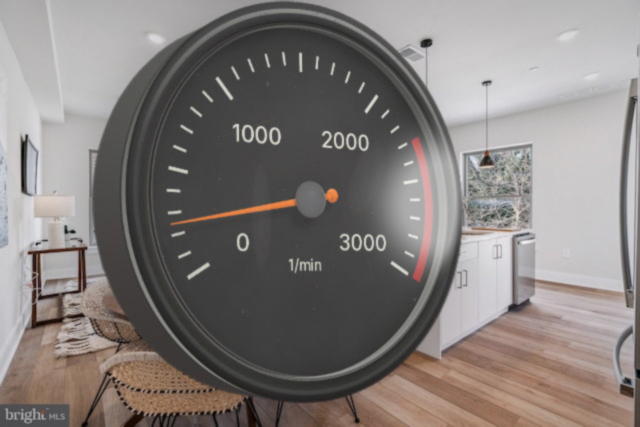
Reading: 250 rpm
